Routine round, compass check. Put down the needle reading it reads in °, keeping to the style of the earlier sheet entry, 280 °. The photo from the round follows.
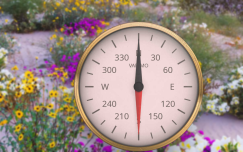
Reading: 180 °
